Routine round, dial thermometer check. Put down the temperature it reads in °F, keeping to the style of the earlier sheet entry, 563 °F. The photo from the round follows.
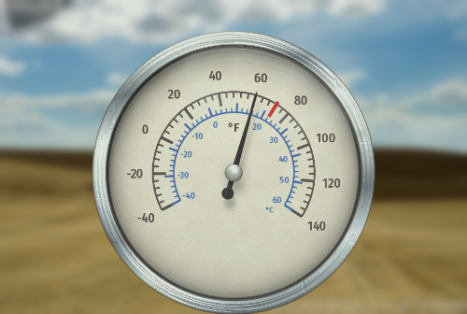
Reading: 60 °F
